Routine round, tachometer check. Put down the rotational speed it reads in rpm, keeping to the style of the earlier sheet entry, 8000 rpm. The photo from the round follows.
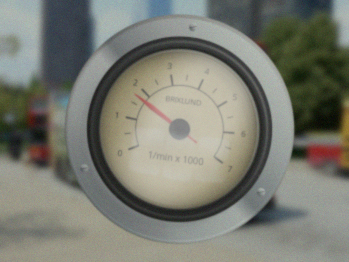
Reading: 1750 rpm
